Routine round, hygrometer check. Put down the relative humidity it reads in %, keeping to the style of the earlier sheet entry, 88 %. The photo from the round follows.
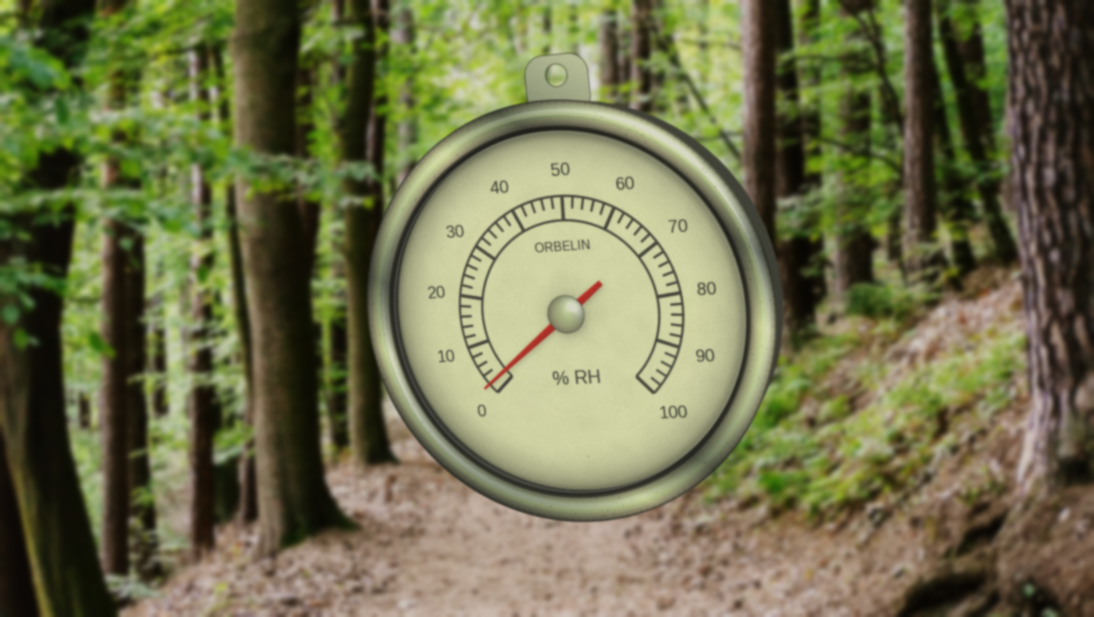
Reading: 2 %
